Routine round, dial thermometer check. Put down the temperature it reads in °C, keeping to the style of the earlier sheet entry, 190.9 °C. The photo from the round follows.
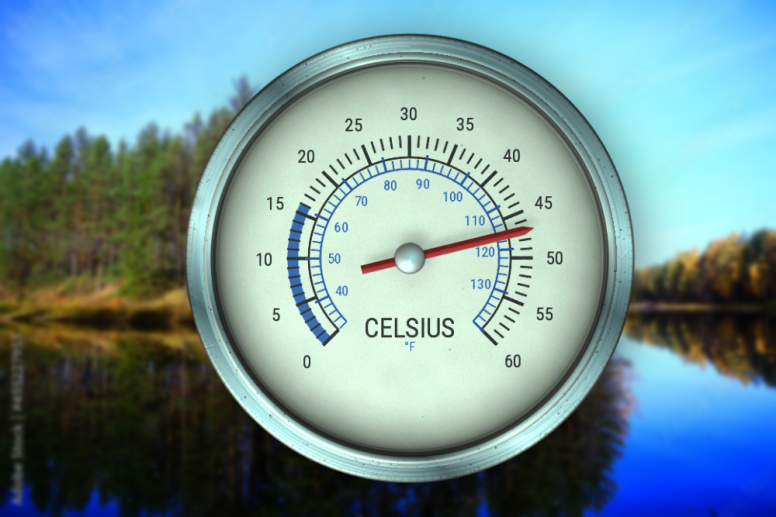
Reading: 47 °C
